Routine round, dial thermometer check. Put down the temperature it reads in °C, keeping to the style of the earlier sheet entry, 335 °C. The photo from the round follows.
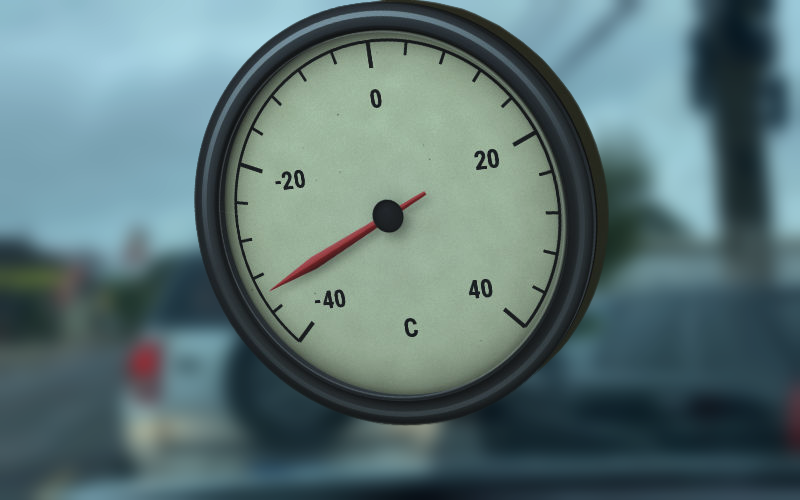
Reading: -34 °C
